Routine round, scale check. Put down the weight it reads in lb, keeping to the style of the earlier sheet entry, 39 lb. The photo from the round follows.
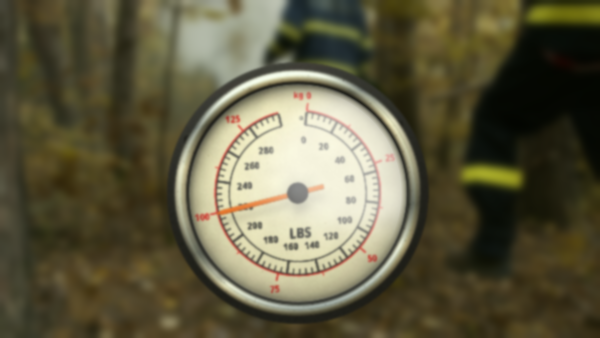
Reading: 220 lb
